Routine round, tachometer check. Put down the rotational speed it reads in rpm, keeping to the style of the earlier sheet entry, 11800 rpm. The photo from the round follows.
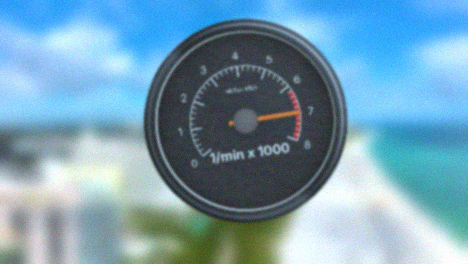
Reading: 7000 rpm
